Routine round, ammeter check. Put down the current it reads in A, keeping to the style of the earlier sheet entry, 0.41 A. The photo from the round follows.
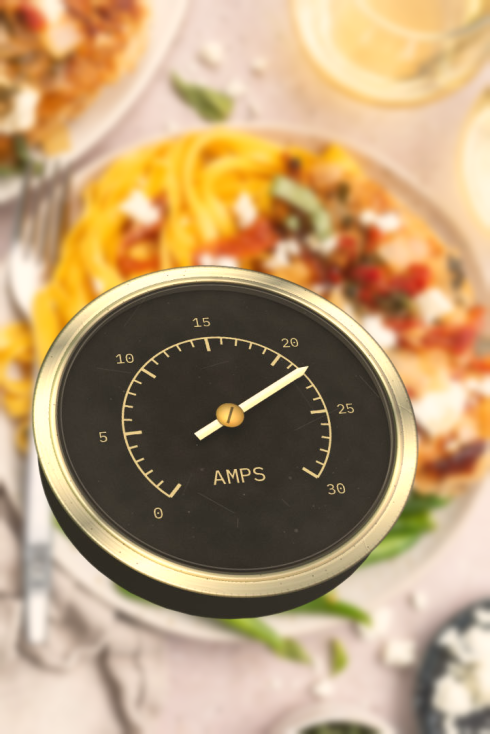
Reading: 22 A
